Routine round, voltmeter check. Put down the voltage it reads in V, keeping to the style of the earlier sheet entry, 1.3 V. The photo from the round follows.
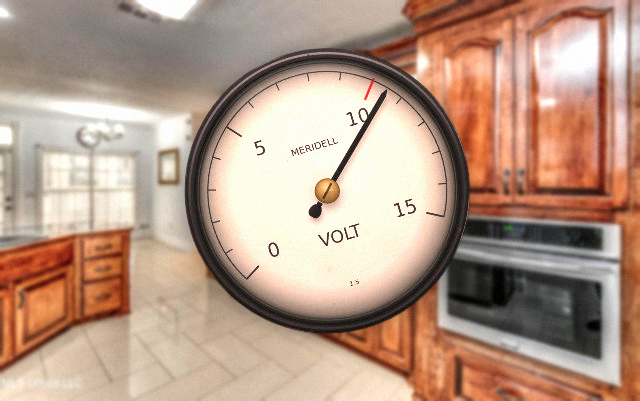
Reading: 10.5 V
